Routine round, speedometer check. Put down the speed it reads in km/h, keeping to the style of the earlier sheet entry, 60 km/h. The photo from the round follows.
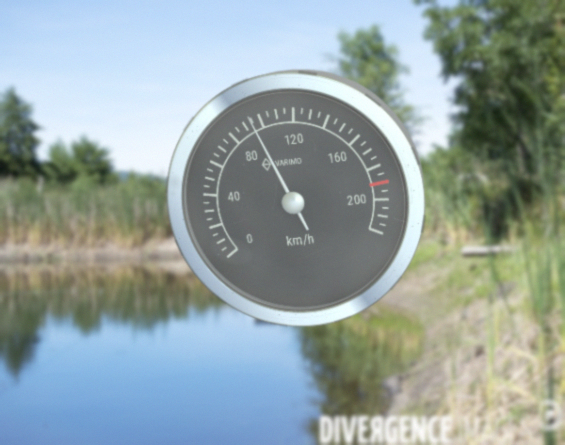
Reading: 95 km/h
